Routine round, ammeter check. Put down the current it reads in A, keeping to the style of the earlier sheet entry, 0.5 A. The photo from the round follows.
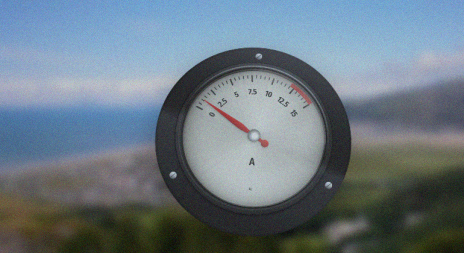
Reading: 1 A
